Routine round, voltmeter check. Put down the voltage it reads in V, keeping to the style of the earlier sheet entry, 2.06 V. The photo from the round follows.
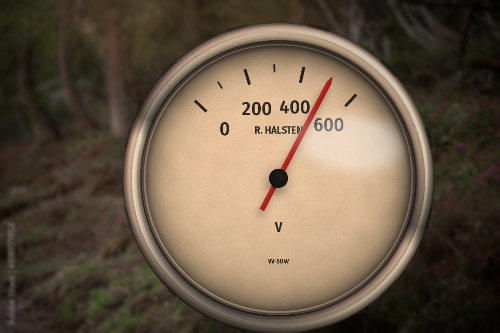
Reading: 500 V
